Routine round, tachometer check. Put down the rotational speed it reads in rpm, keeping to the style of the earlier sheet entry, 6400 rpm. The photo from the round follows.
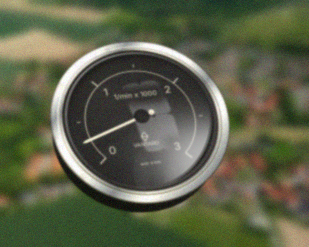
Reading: 250 rpm
